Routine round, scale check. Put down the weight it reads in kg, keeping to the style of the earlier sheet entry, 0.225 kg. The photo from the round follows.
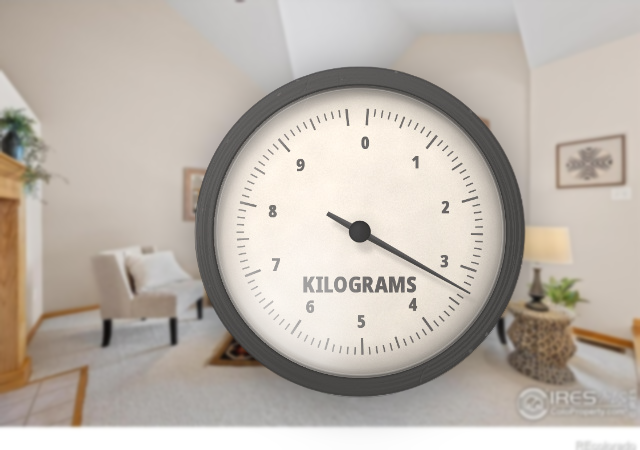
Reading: 3.3 kg
